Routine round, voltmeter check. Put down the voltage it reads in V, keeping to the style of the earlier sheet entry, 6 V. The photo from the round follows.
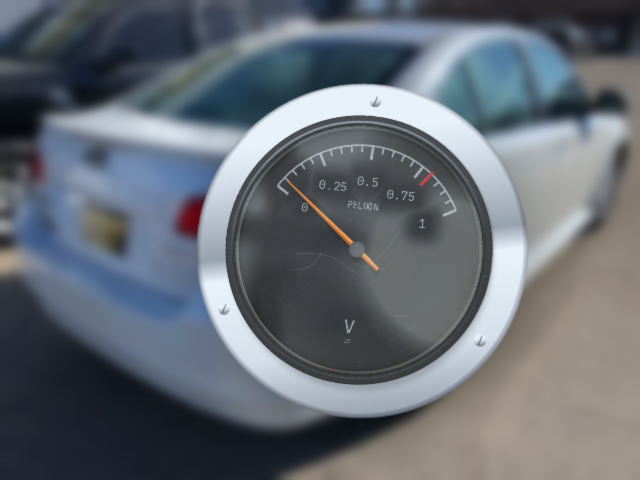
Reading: 0.05 V
